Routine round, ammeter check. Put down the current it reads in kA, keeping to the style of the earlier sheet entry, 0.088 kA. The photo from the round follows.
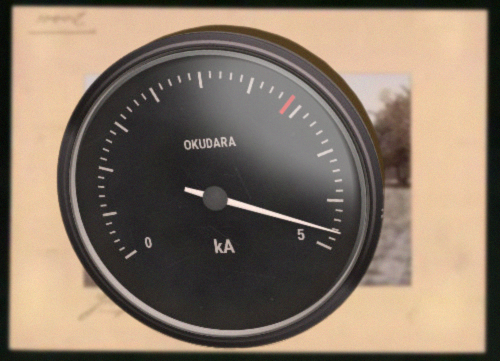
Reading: 4.8 kA
